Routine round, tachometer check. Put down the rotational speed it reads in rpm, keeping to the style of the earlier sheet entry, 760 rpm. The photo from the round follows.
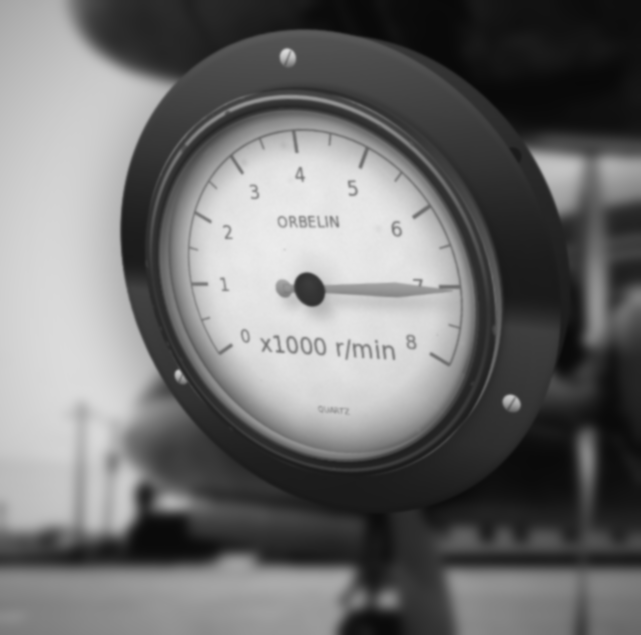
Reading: 7000 rpm
